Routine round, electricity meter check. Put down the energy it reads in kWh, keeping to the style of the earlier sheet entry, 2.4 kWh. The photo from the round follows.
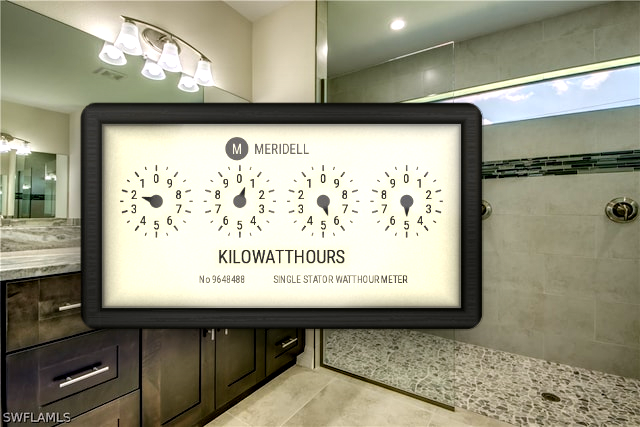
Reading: 2055 kWh
